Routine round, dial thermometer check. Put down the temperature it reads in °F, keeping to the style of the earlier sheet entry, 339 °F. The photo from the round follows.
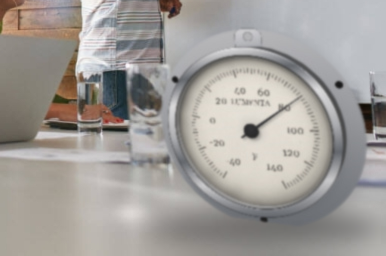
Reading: 80 °F
